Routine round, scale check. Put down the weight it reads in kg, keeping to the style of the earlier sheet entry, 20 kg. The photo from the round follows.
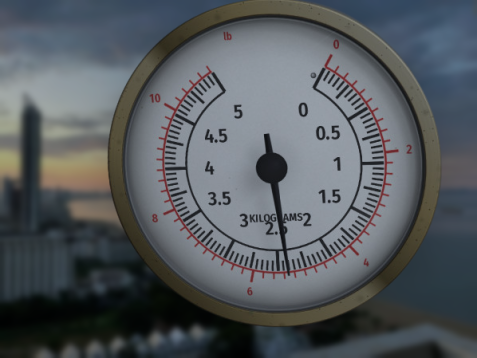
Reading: 2.4 kg
